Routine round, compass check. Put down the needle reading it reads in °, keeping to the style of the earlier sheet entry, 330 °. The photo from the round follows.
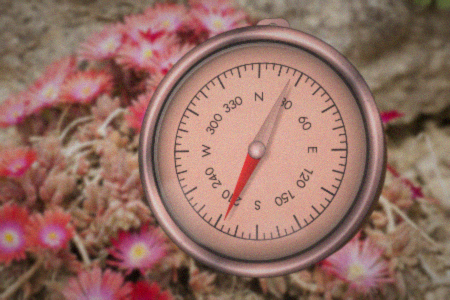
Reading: 205 °
